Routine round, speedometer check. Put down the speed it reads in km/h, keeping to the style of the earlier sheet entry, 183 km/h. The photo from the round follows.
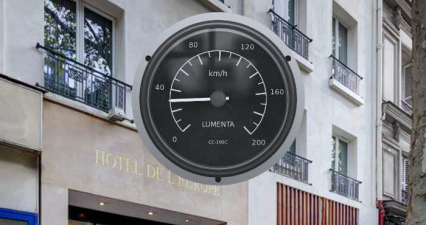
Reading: 30 km/h
